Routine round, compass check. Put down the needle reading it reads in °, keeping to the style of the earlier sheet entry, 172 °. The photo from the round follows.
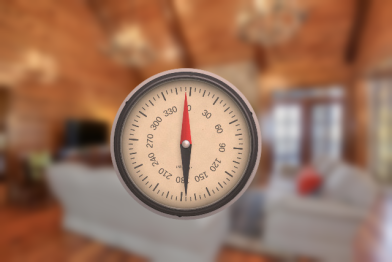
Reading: 355 °
